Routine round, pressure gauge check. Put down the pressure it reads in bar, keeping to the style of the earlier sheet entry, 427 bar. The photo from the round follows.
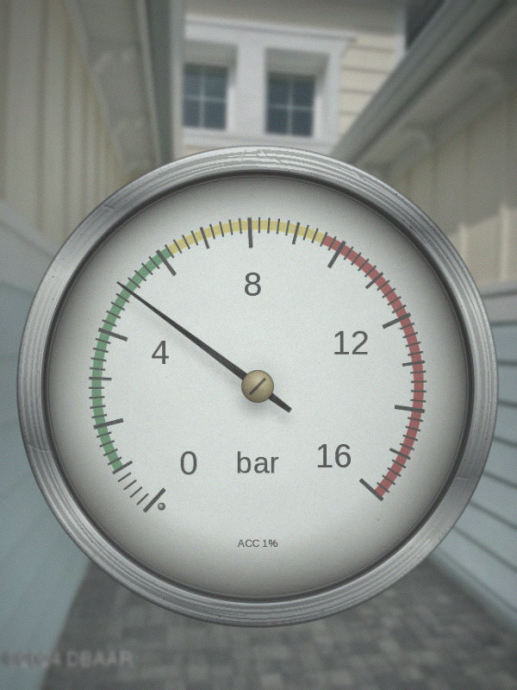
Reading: 5 bar
